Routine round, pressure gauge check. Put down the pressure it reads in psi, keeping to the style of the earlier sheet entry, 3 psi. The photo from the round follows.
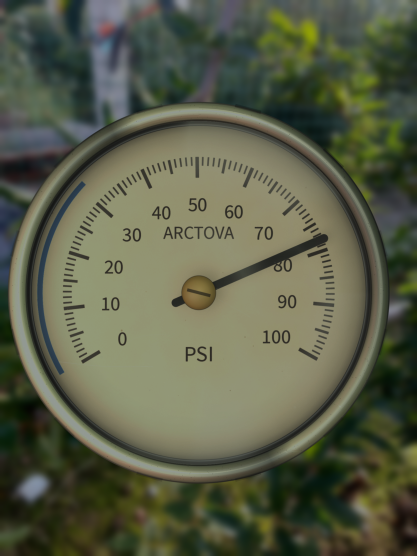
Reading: 78 psi
